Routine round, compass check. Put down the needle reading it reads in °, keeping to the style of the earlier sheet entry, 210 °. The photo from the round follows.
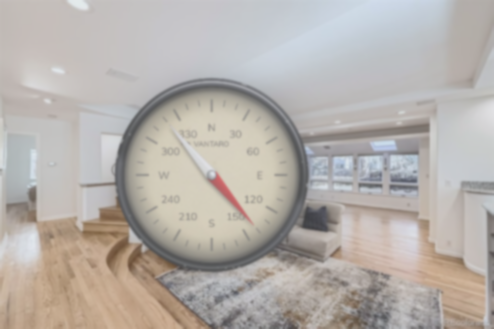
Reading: 140 °
